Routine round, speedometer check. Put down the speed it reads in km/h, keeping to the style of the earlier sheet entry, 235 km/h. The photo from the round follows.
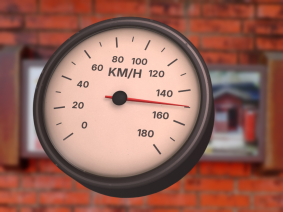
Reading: 150 km/h
